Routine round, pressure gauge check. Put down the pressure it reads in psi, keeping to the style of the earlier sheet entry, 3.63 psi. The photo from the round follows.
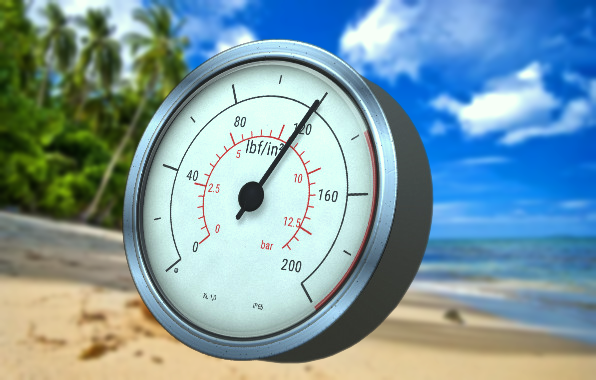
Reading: 120 psi
